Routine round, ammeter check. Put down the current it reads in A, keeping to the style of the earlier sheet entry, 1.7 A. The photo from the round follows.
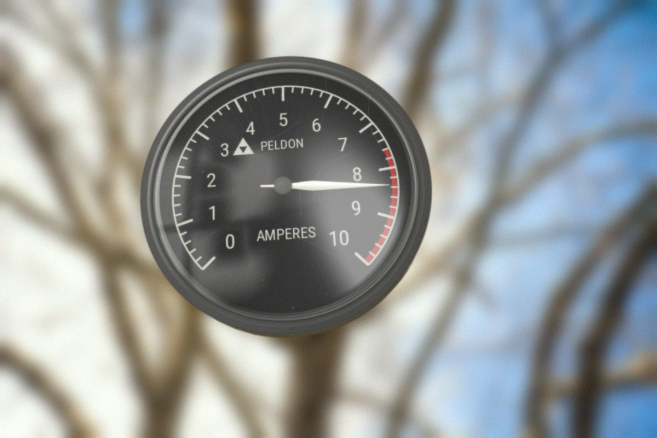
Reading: 8.4 A
